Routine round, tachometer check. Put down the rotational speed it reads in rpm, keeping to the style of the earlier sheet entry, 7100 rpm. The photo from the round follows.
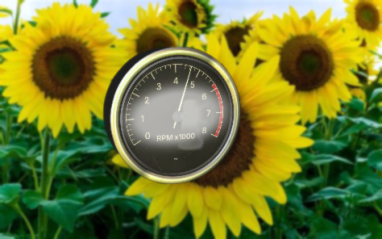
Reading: 4600 rpm
